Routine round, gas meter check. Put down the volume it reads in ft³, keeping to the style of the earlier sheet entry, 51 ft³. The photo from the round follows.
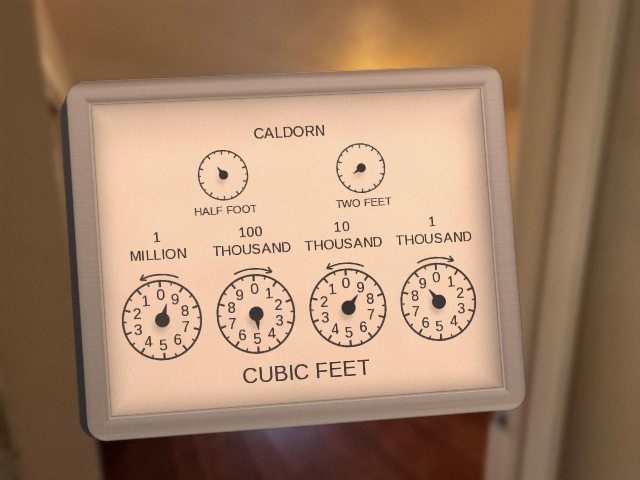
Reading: 948900 ft³
